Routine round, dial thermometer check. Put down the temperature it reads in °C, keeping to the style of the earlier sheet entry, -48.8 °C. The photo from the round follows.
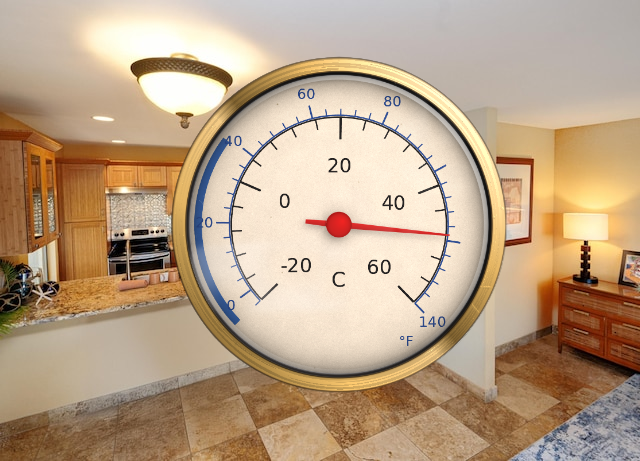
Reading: 48 °C
